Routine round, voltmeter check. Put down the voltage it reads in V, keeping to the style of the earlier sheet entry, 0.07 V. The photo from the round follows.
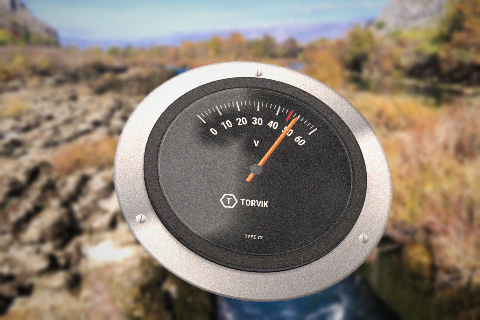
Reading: 50 V
